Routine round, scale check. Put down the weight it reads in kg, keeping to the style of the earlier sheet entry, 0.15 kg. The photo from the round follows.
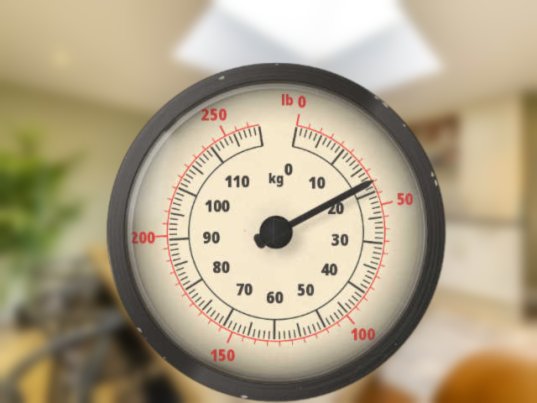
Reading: 18 kg
